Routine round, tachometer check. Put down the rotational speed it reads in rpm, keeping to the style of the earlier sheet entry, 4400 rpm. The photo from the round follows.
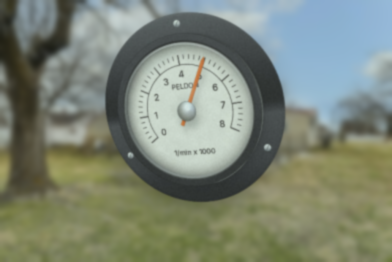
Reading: 5000 rpm
